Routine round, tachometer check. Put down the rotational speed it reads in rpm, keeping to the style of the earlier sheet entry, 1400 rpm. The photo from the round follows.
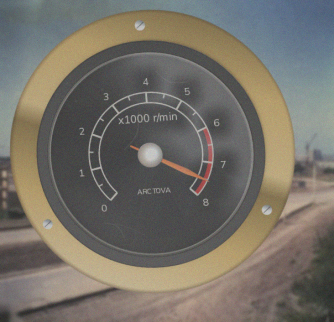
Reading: 7500 rpm
